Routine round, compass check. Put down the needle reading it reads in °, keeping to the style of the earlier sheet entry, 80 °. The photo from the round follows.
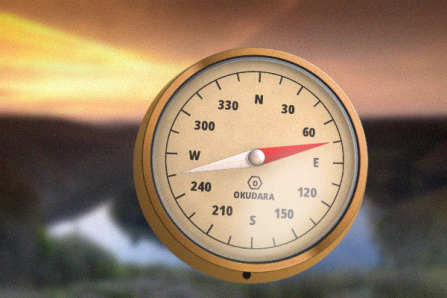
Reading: 75 °
